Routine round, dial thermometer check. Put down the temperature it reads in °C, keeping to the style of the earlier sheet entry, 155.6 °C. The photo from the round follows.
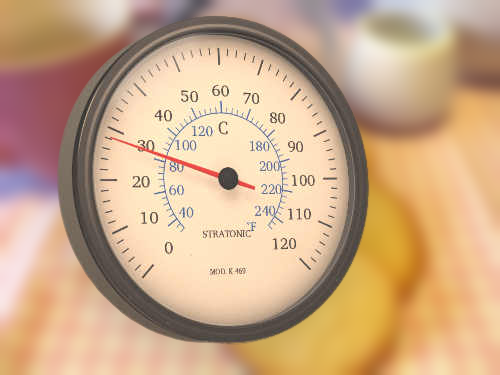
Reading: 28 °C
